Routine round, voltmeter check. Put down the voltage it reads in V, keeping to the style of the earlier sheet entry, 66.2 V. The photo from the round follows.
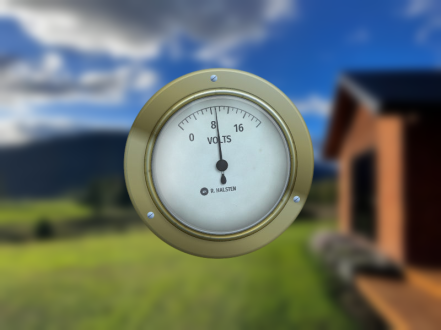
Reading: 9 V
